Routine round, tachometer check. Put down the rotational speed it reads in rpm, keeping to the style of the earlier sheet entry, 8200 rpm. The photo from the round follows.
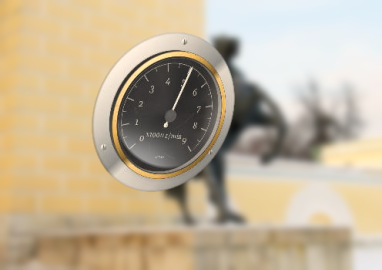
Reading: 5000 rpm
